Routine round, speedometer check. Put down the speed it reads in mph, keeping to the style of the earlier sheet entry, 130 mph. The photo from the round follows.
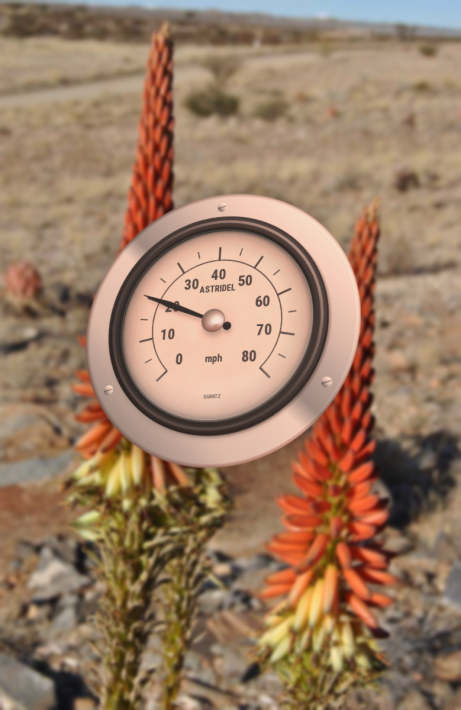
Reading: 20 mph
